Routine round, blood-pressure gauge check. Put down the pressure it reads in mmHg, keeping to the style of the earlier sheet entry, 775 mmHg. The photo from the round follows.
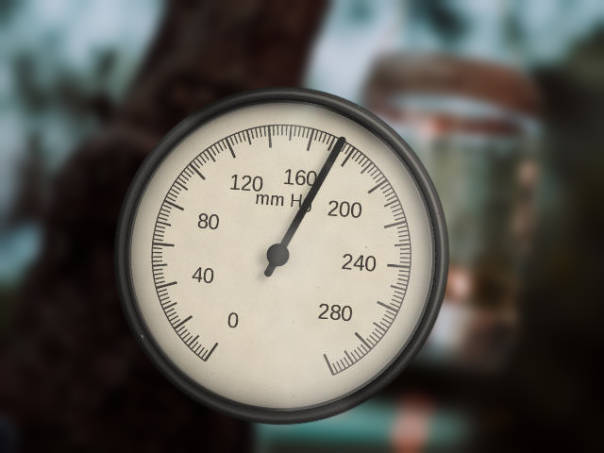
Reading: 174 mmHg
